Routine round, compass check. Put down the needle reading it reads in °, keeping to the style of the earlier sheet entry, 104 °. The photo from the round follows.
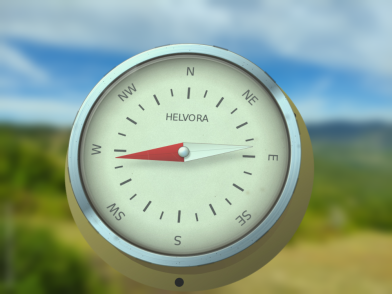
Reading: 262.5 °
